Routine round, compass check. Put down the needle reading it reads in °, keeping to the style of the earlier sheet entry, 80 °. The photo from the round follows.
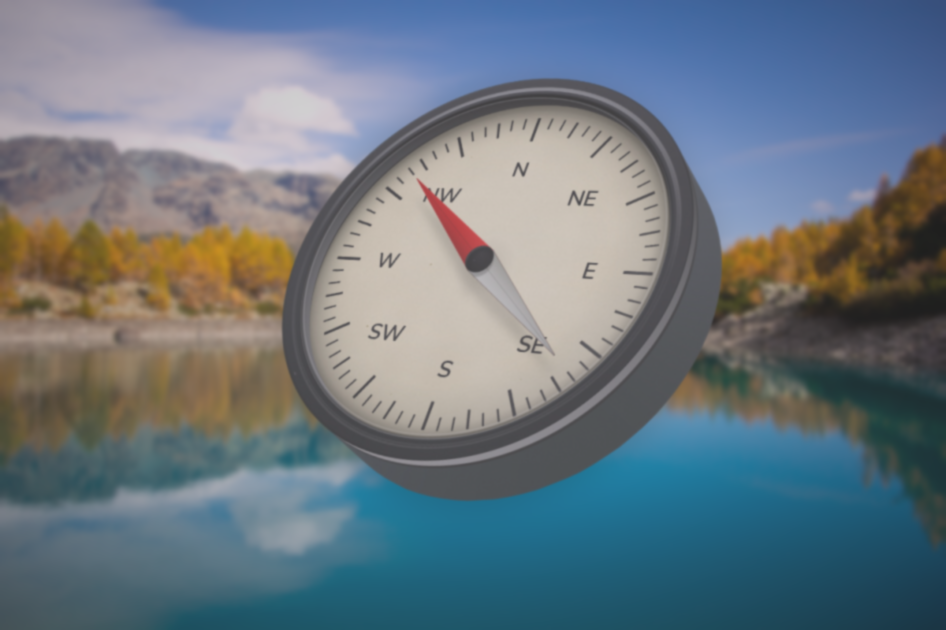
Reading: 310 °
